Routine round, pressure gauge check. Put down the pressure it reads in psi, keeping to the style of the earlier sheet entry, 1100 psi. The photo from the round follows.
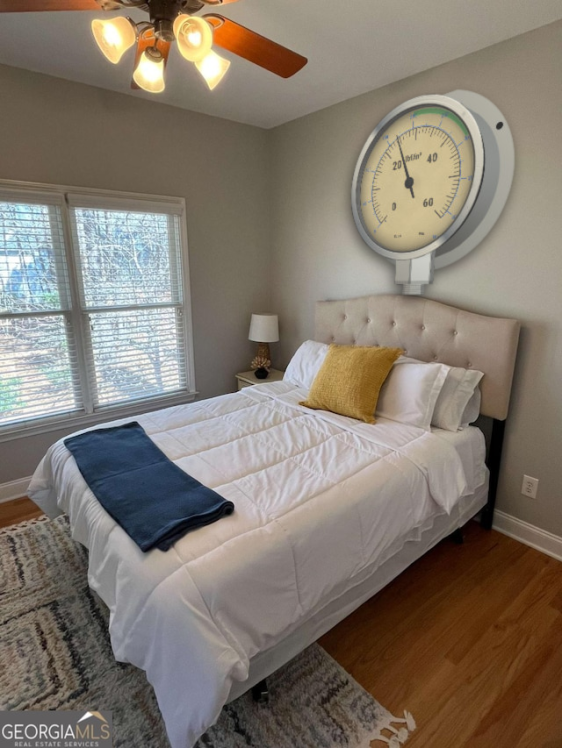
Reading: 25 psi
